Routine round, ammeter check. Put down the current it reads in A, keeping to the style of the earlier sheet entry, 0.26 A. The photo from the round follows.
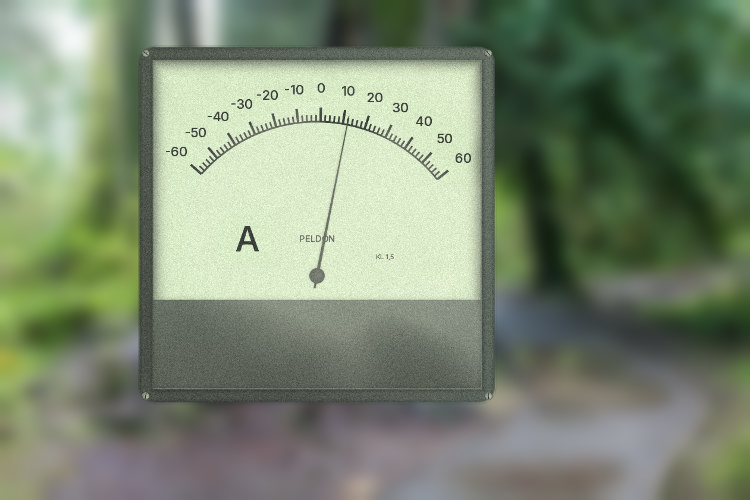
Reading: 12 A
